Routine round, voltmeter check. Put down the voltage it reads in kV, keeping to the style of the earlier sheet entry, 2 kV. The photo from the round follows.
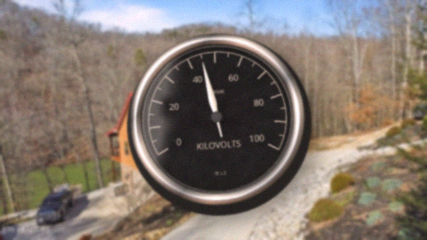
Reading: 45 kV
